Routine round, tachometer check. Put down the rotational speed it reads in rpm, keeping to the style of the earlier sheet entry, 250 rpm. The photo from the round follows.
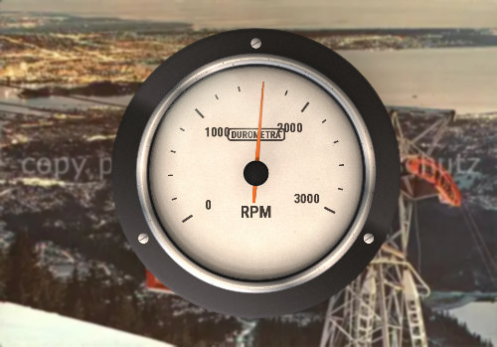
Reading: 1600 rpm
